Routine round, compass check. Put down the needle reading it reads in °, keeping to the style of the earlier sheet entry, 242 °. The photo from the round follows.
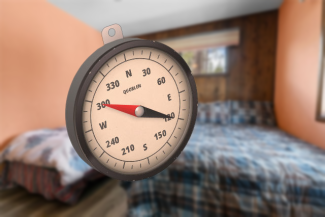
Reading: 300 °
